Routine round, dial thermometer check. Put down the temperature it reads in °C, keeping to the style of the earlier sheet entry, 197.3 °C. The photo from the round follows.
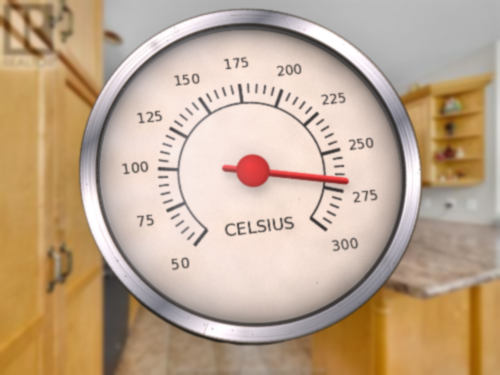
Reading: 270 °C
